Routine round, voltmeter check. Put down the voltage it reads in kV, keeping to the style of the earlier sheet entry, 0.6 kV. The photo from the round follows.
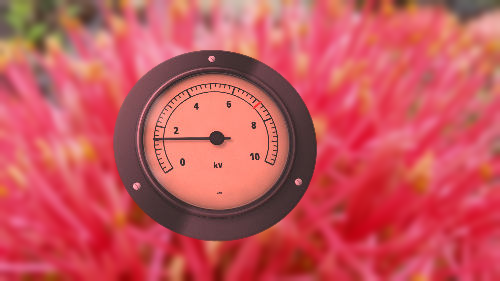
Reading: 1.4 kV
